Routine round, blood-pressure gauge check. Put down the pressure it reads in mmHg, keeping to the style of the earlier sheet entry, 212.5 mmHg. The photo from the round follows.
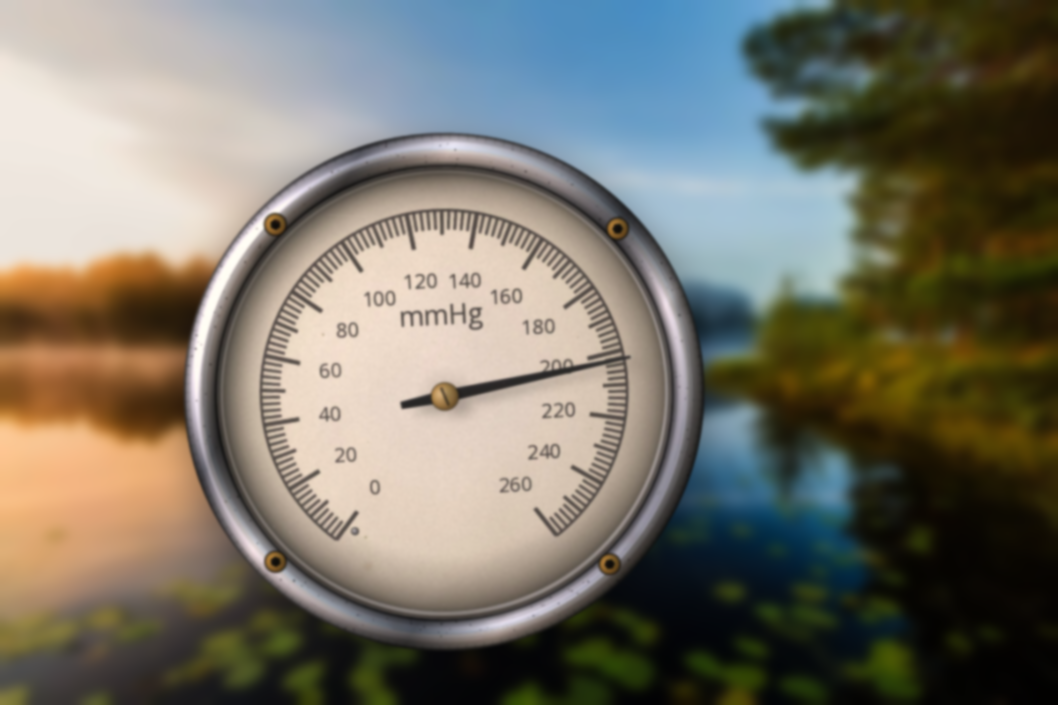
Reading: 202 mmHg
